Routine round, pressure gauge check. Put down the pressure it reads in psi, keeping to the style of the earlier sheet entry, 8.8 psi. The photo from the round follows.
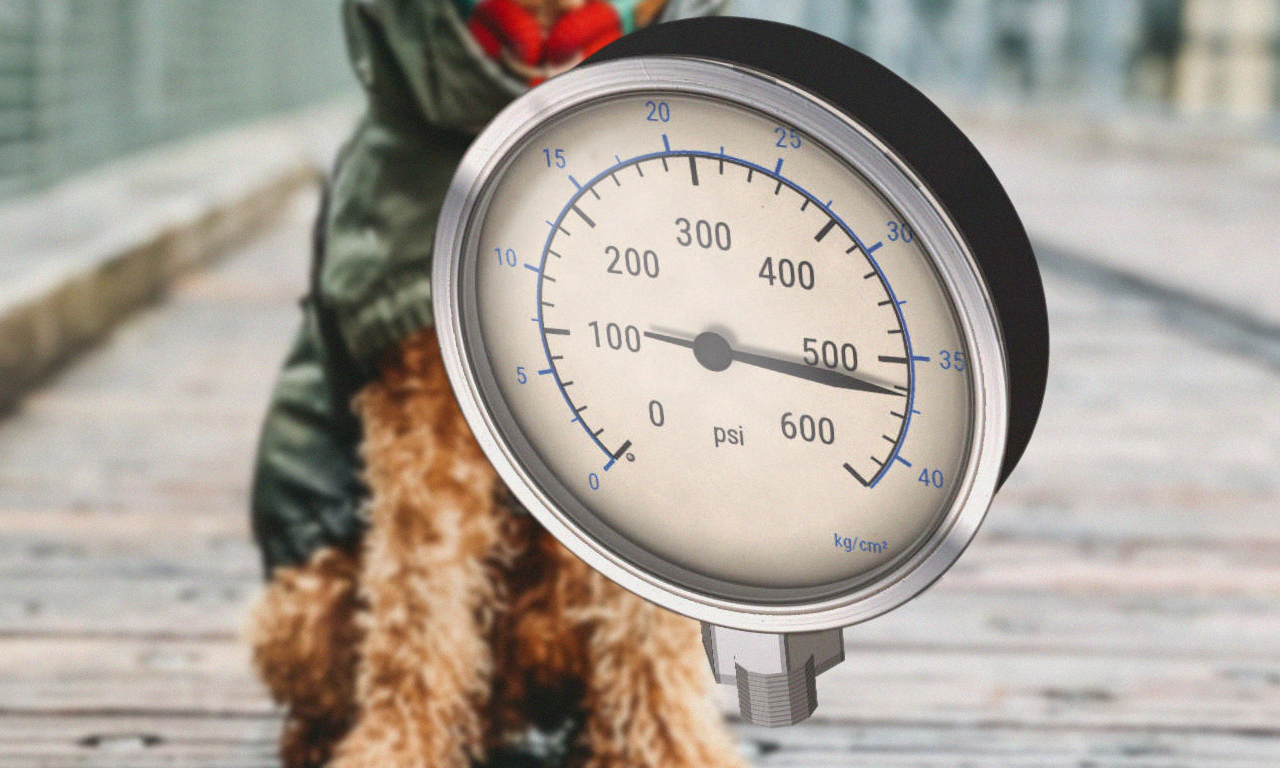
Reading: 520 psi
